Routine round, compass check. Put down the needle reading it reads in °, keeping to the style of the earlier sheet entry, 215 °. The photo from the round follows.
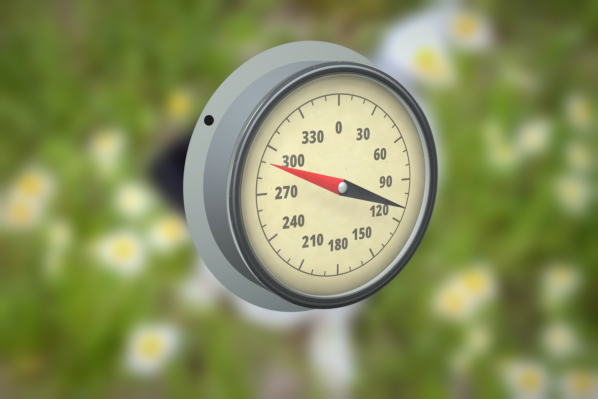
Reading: 290 °
